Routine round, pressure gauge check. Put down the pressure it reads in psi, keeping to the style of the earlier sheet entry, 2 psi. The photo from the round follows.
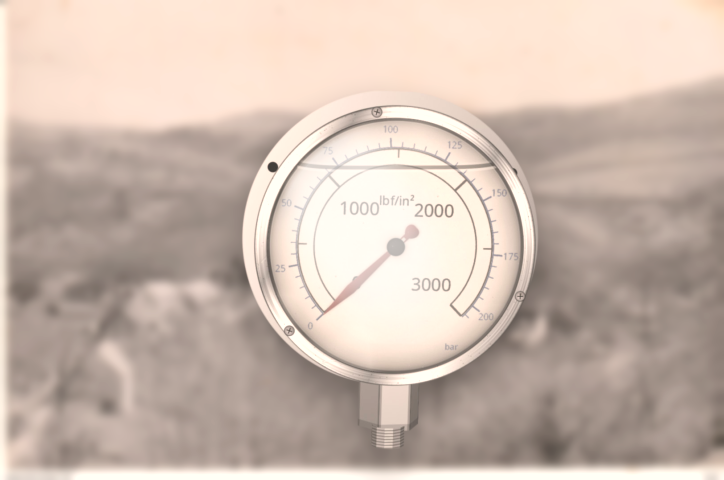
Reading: 0 psi
